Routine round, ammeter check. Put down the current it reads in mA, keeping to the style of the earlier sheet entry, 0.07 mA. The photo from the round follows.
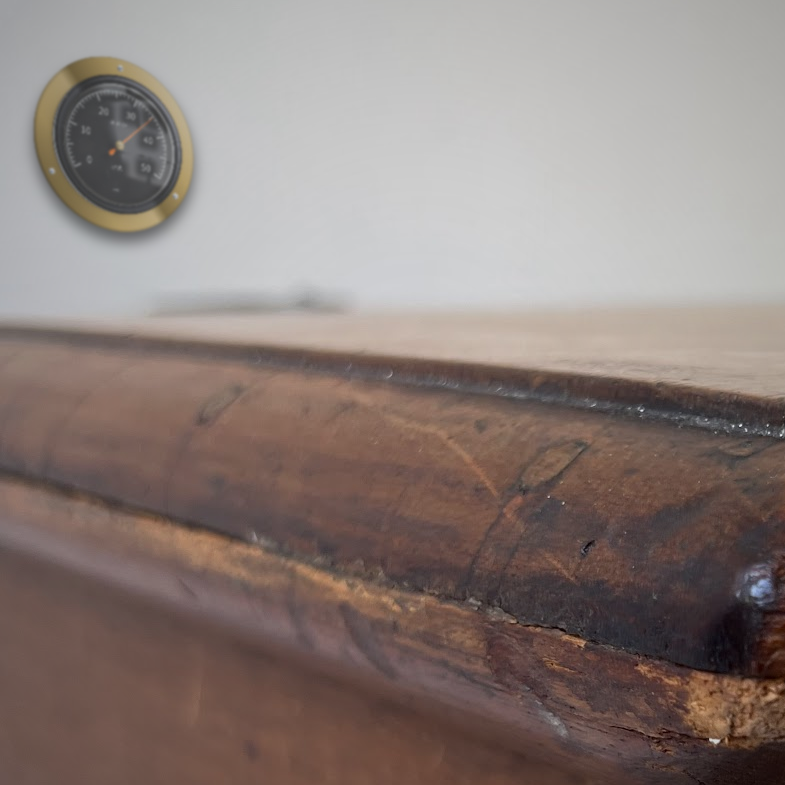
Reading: 35 mA
